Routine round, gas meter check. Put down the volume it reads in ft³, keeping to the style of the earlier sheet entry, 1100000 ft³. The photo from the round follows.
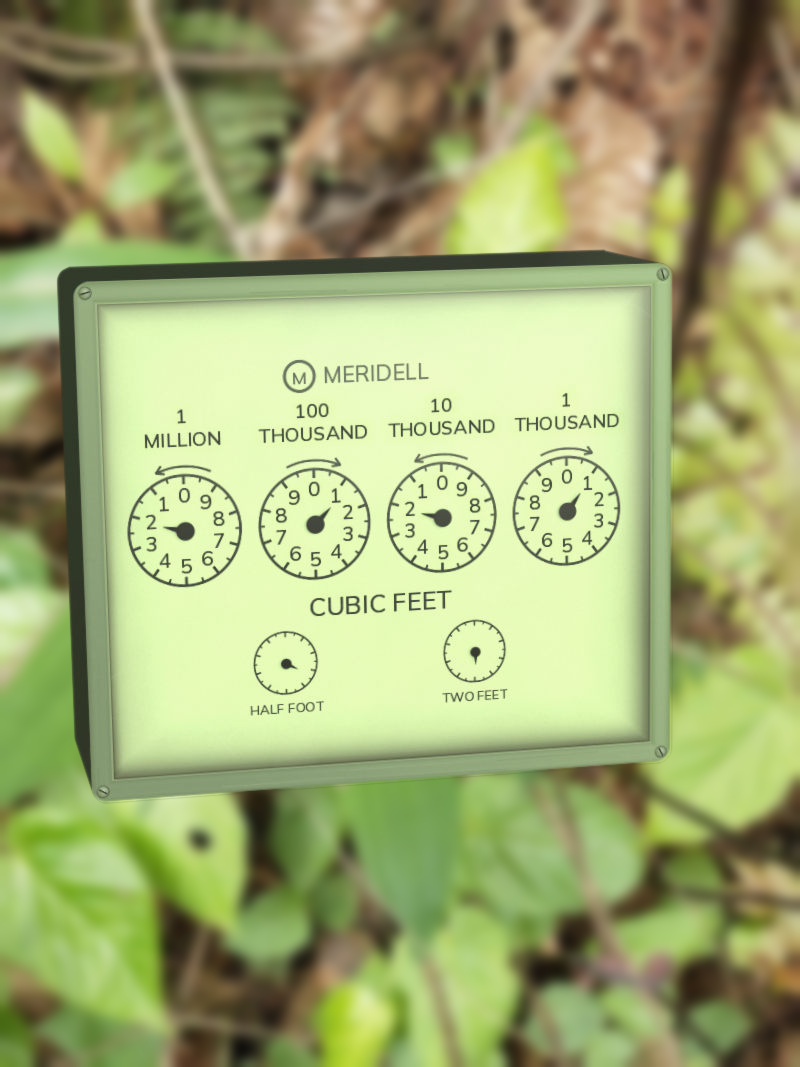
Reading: 212100 ft³
